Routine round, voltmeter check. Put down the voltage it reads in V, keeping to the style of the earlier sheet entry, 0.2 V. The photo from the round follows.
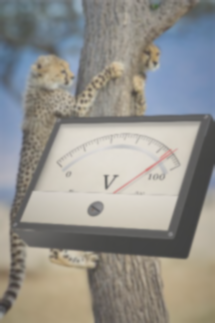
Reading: 90 V
